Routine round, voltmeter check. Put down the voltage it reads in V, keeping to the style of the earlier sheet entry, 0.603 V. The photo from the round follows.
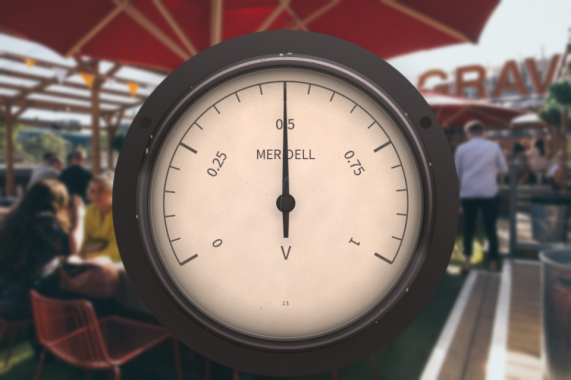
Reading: 0.5 V
